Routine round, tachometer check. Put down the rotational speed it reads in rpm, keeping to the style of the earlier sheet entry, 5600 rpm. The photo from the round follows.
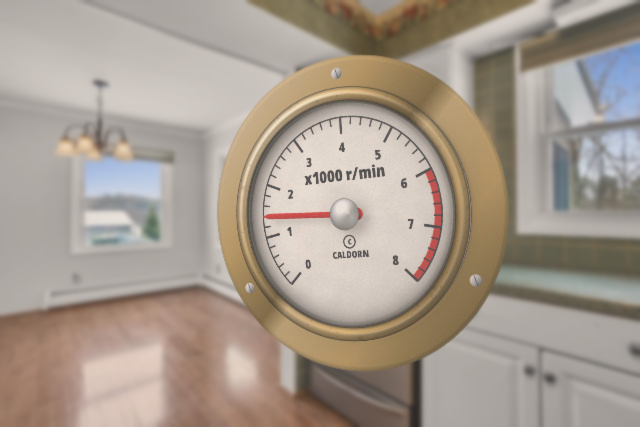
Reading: 1400 rpm
